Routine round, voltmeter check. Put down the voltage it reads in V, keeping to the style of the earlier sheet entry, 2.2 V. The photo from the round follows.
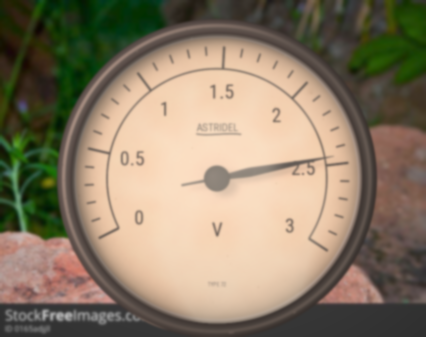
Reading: 2.45 V
